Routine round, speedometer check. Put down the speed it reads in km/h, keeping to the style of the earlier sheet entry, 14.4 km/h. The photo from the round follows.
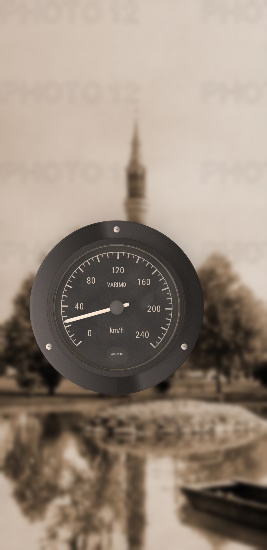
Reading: 25 km/h
